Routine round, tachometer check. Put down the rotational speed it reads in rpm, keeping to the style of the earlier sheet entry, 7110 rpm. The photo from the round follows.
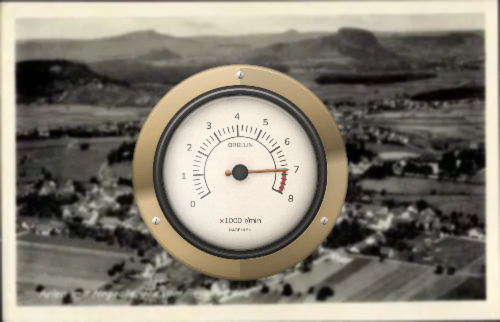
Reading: 7000 rpm
